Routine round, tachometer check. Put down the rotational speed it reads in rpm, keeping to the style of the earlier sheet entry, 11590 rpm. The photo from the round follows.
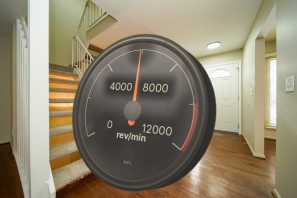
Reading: 6000 rpm
